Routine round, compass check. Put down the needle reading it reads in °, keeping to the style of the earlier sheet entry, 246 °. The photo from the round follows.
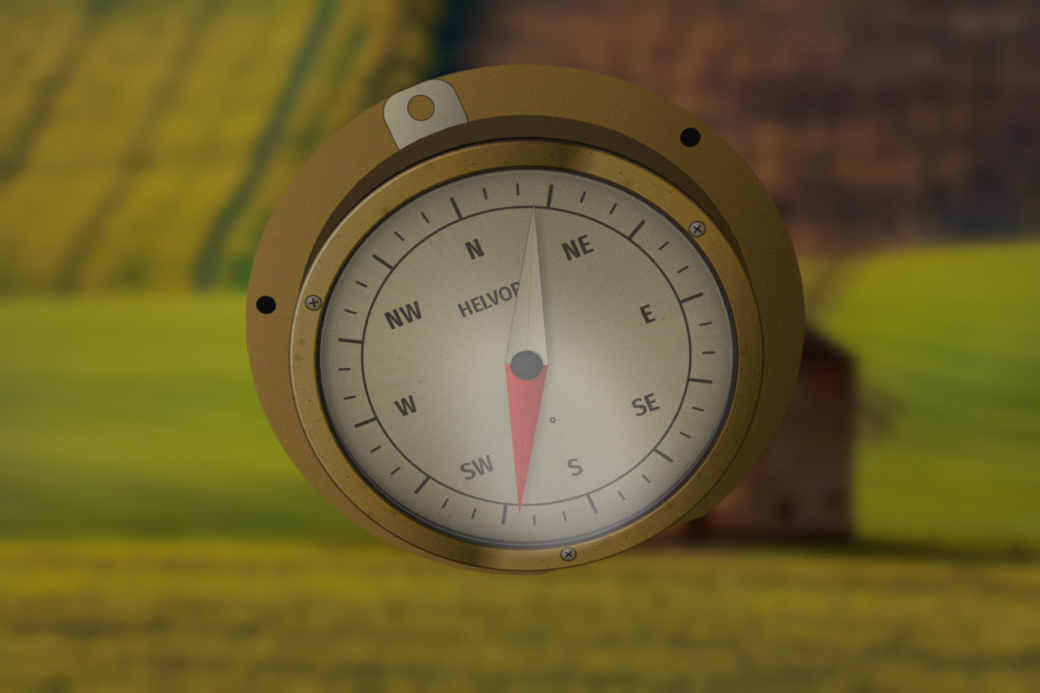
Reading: 205 °
